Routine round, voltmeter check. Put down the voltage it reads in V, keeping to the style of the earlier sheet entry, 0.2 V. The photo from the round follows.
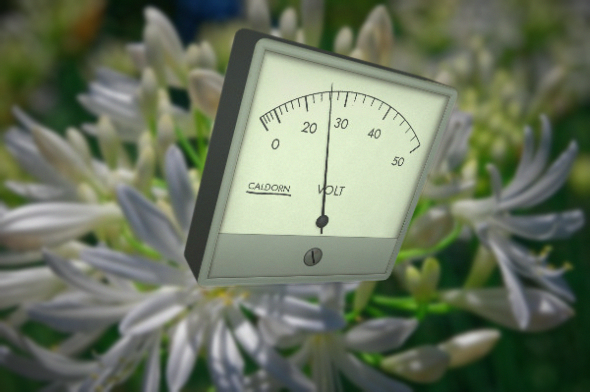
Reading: 26 V
